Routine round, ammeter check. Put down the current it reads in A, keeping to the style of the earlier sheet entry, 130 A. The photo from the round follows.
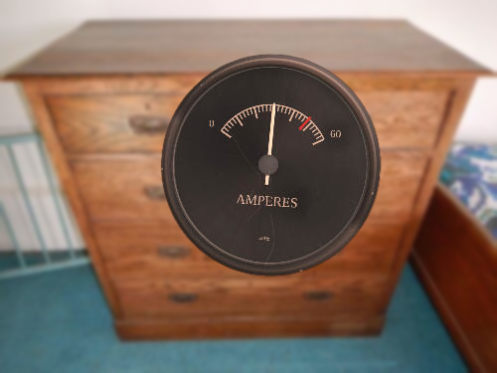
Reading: 30 A
